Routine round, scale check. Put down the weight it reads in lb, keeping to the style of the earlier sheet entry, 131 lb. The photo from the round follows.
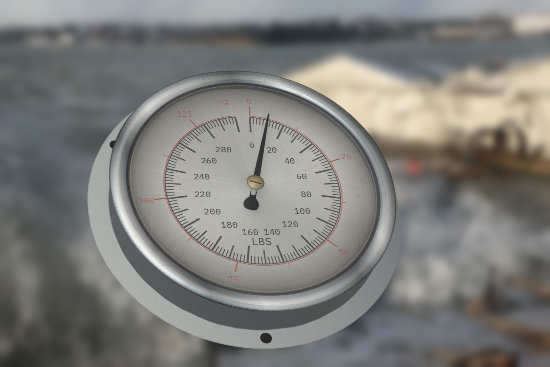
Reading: 10 lb
